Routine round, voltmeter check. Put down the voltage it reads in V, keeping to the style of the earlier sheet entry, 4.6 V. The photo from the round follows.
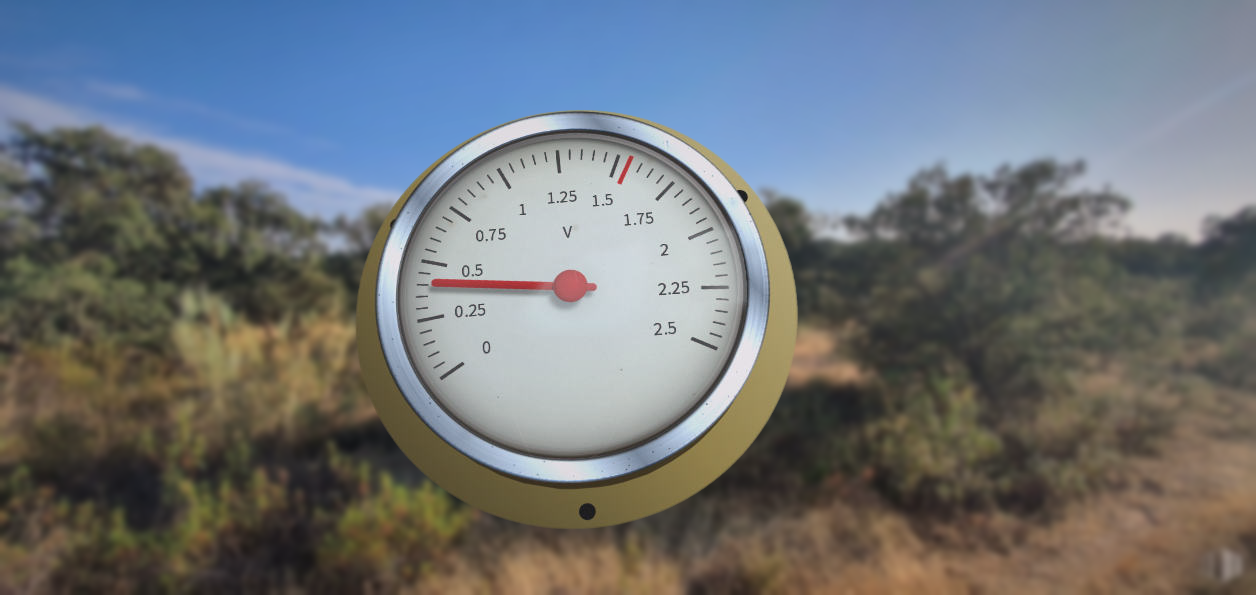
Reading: 0.4 V
